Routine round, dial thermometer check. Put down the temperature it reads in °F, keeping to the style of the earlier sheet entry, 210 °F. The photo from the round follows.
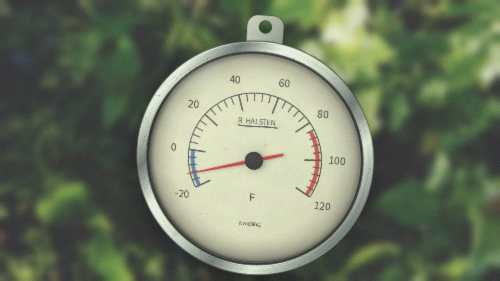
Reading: -12 °F
